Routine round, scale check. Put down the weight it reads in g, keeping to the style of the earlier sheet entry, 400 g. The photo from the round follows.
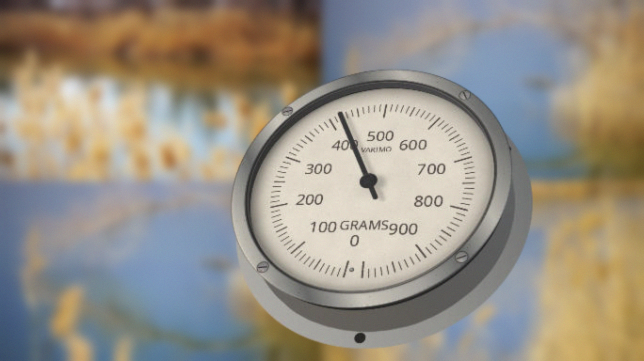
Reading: 420 g
